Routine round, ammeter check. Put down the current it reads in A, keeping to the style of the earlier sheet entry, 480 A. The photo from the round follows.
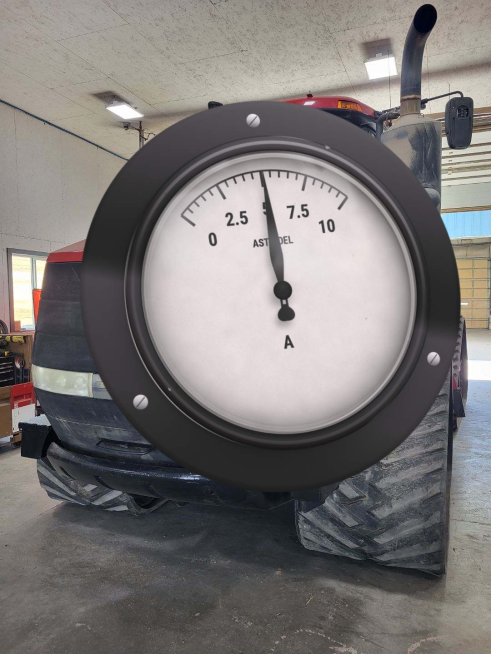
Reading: 5 A
